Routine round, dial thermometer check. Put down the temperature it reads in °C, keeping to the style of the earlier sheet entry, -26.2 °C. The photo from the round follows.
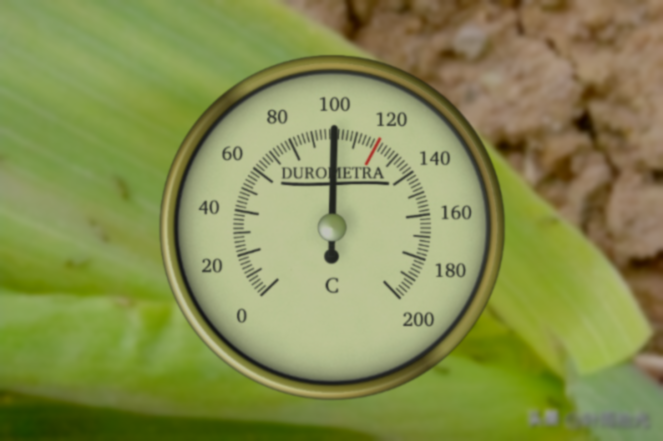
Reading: 100 °C
